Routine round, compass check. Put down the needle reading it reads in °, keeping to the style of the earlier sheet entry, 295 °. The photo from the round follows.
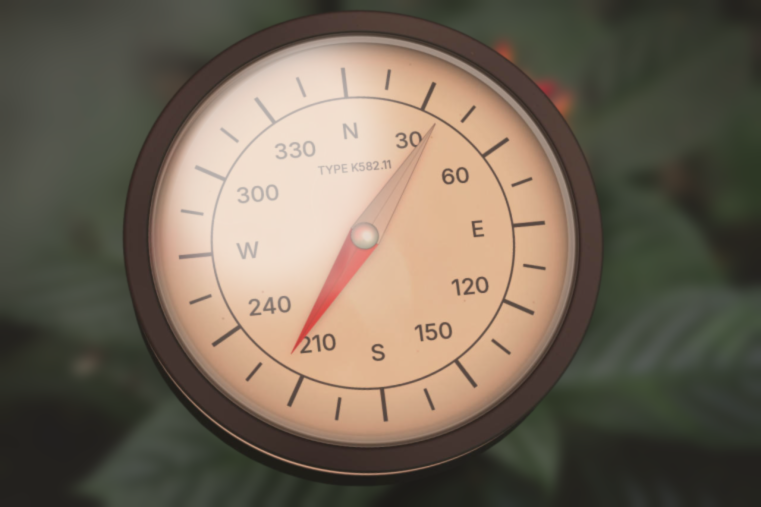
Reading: 217.5 °
